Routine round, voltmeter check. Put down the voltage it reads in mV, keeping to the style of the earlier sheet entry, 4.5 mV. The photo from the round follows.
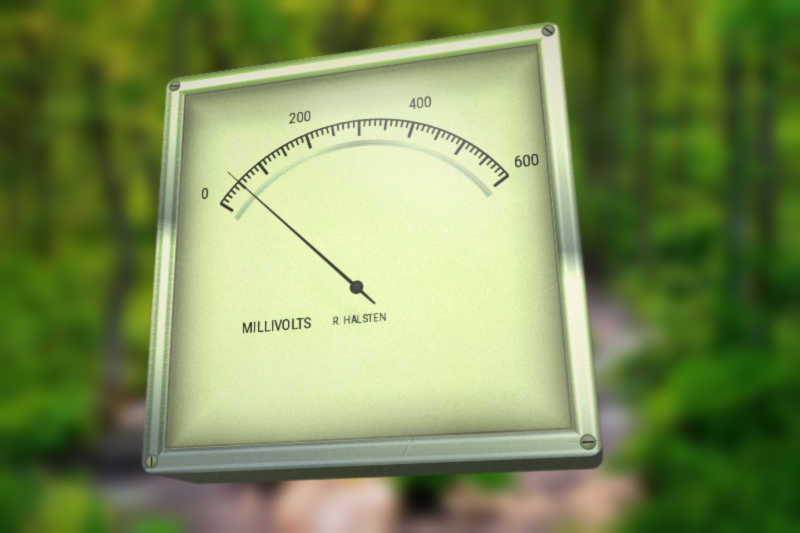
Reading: 50 mV
